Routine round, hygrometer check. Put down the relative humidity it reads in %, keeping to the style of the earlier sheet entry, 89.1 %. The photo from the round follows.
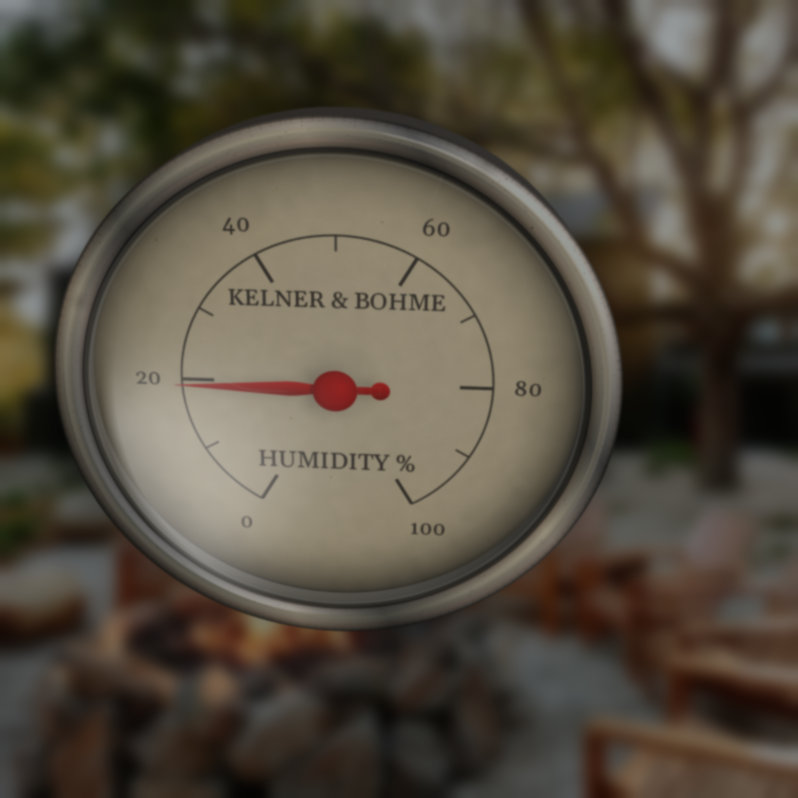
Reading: 20 %
